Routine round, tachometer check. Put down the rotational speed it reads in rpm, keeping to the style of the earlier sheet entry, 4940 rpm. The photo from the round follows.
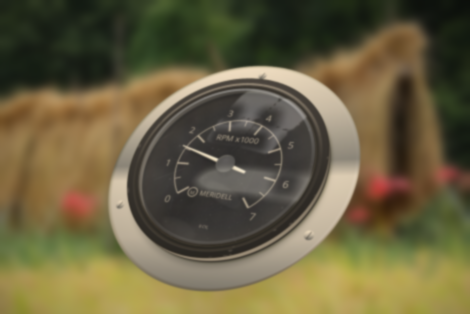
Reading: 1500 rpm
